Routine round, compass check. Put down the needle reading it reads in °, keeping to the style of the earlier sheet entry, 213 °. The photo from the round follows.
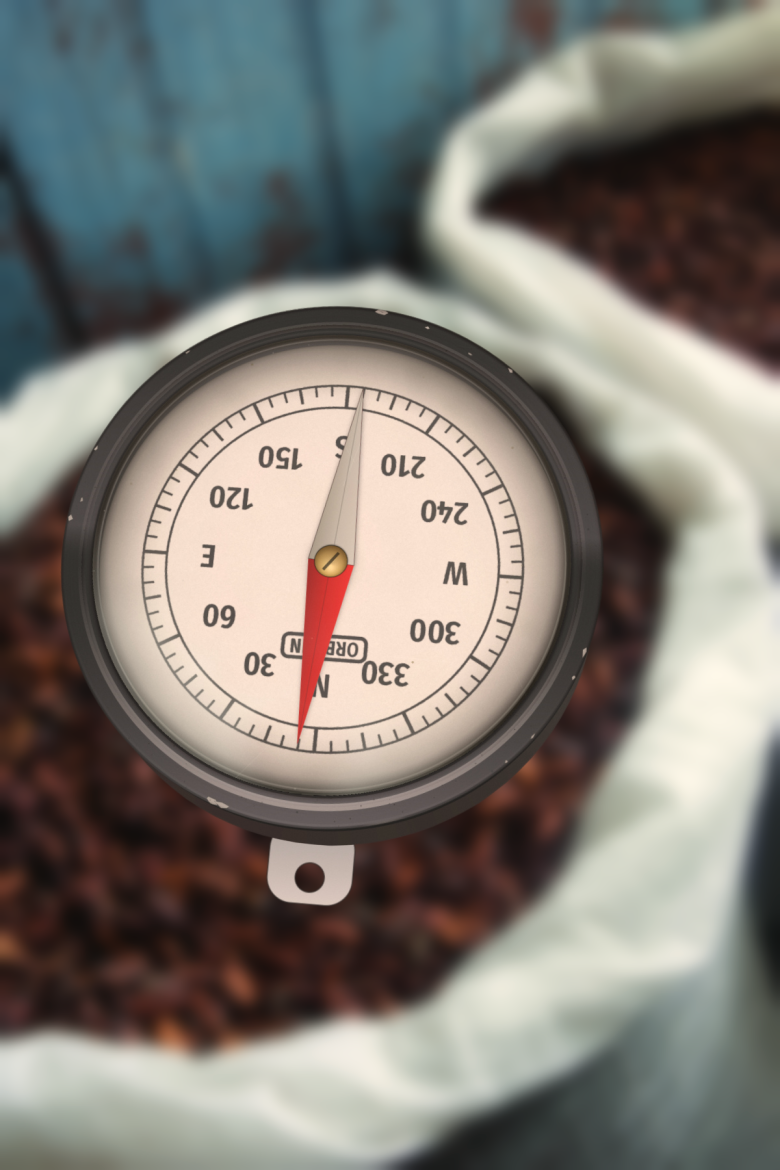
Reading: 5 °
